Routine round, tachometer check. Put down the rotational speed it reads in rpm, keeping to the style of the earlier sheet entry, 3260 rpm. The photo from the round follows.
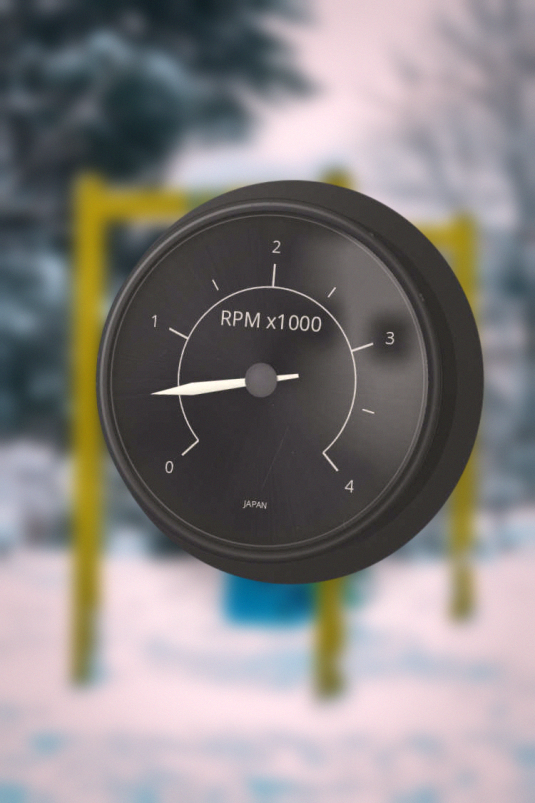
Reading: 500 rpm
